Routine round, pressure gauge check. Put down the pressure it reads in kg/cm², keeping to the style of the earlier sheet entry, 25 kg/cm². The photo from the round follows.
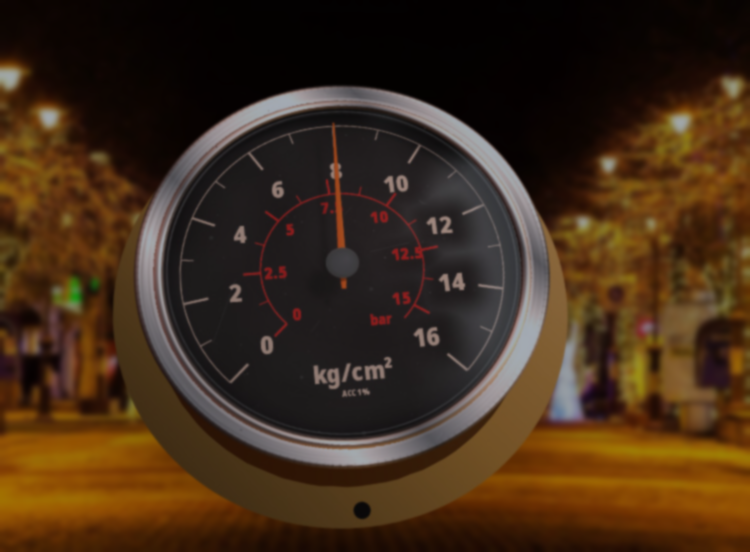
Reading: 8 kg/cm²
